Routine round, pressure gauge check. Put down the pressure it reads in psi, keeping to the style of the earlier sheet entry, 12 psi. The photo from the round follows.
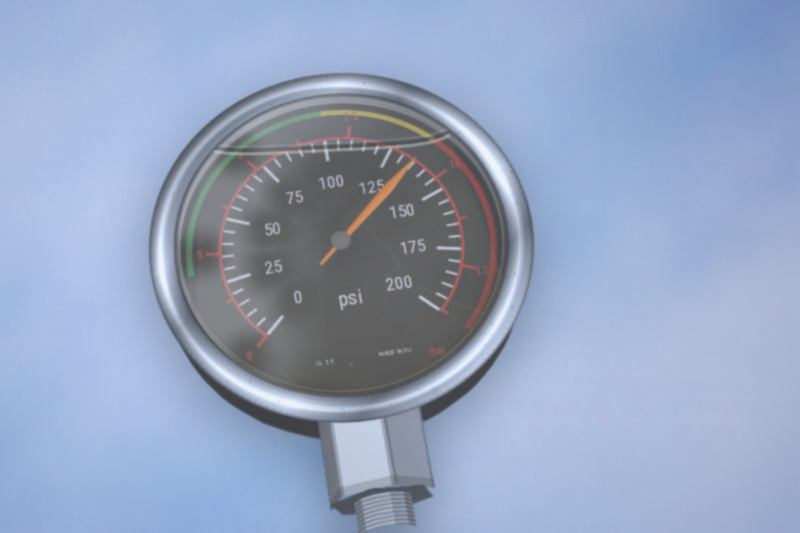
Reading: 135 psi
